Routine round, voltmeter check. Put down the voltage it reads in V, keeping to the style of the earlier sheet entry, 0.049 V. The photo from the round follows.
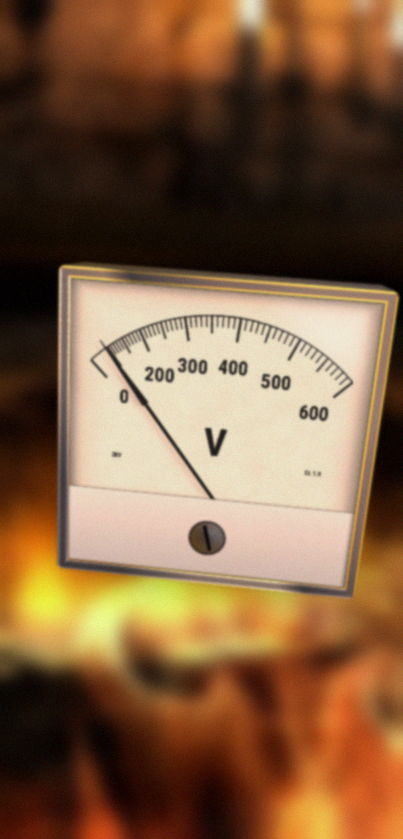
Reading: 100 V
